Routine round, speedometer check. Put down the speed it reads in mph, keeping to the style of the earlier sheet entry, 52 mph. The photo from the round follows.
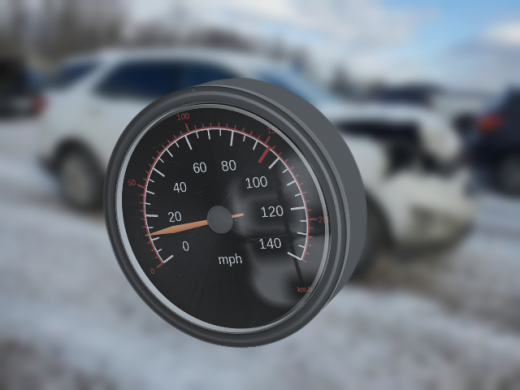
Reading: 12.5 mph
